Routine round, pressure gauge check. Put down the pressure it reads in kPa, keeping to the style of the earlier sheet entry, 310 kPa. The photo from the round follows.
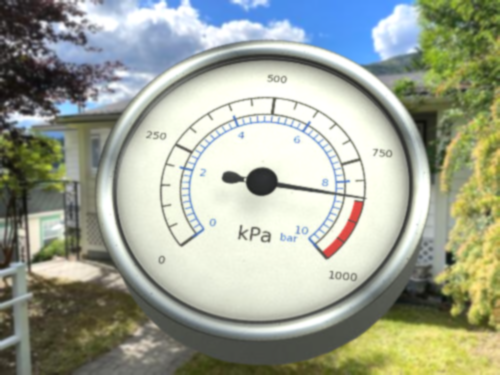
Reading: 850 kPa
